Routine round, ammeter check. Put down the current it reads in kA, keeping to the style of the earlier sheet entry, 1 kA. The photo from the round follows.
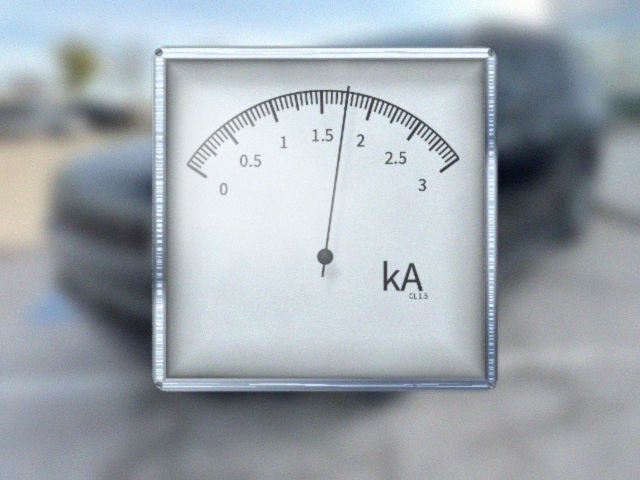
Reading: 1.75 kA
